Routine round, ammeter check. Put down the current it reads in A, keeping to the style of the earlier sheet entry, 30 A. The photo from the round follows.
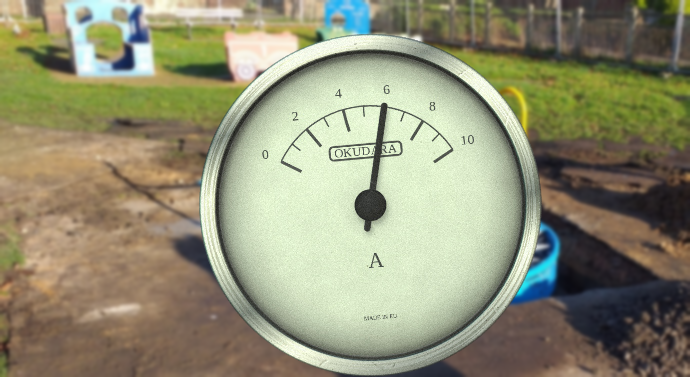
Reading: 6 A
